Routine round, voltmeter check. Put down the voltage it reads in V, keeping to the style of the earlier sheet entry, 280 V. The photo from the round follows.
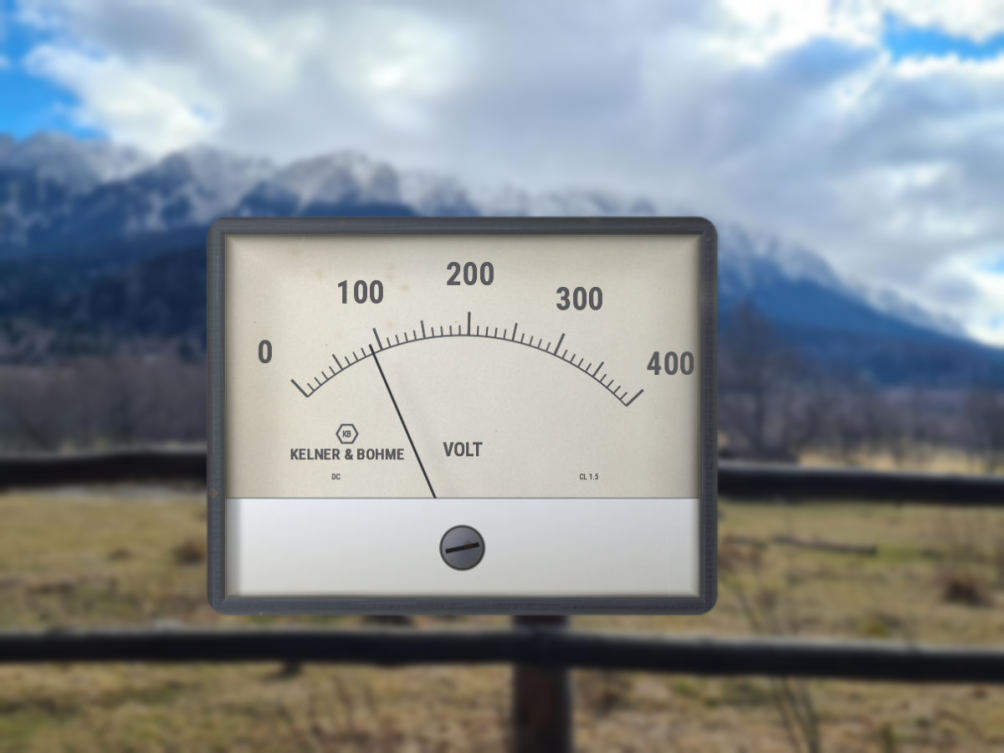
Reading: 90 V
